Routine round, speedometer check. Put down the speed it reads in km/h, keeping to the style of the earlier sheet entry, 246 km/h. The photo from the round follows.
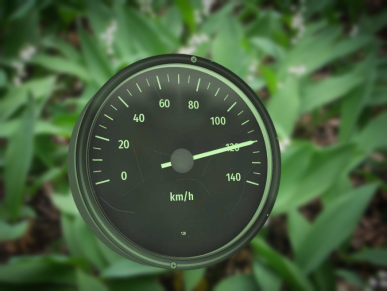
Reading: 120 km/h
